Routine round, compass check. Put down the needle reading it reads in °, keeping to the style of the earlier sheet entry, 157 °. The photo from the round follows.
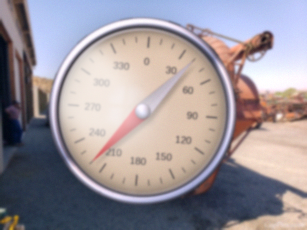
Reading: 220 °
